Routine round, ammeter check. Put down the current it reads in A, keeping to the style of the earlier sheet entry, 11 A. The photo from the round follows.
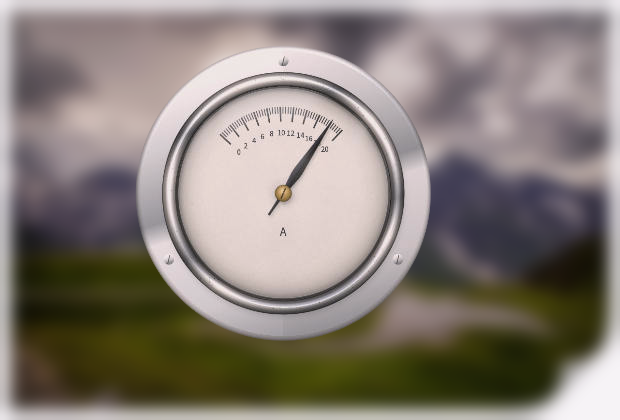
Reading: 18 A
